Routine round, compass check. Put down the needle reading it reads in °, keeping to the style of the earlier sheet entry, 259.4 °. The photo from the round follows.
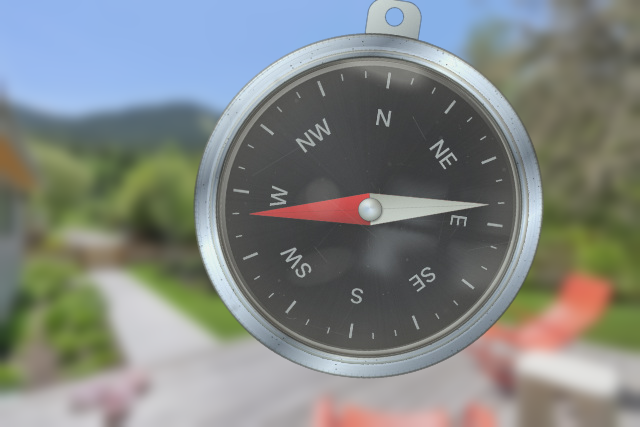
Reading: 260 °
